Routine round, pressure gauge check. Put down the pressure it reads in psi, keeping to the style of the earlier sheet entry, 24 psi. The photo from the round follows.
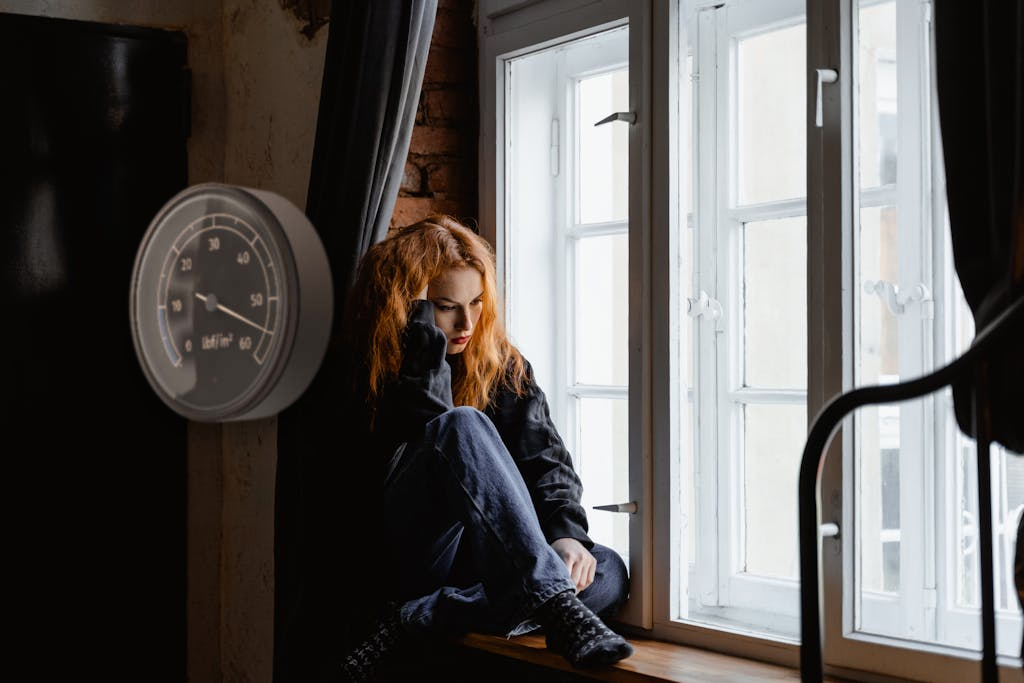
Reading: 55 psi
